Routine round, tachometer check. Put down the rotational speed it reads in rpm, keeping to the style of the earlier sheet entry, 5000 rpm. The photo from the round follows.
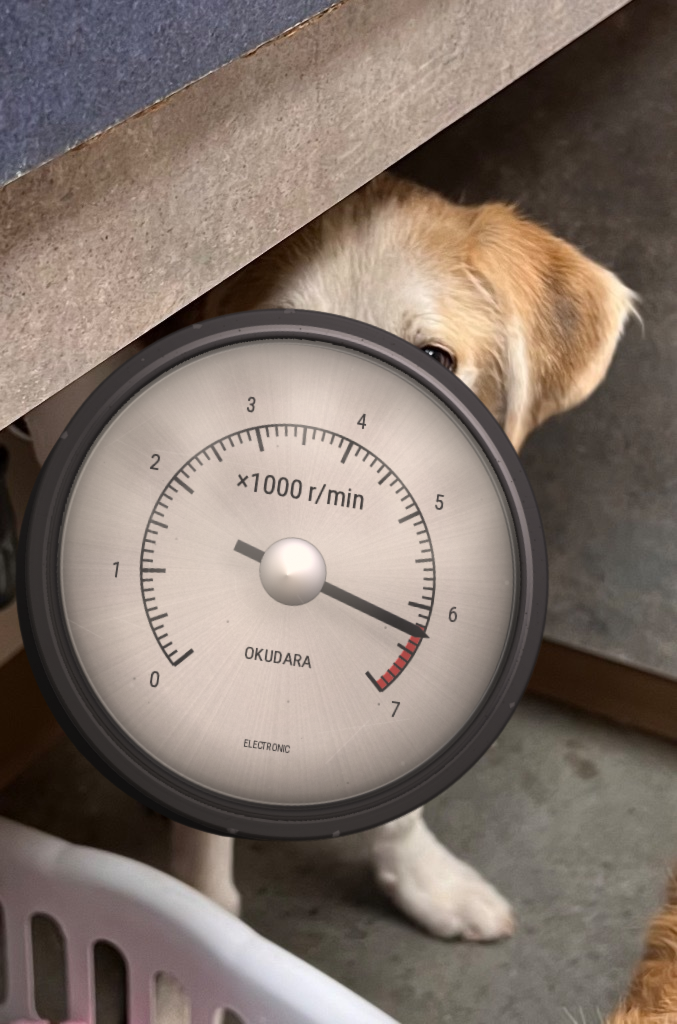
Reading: 6300 rpm
